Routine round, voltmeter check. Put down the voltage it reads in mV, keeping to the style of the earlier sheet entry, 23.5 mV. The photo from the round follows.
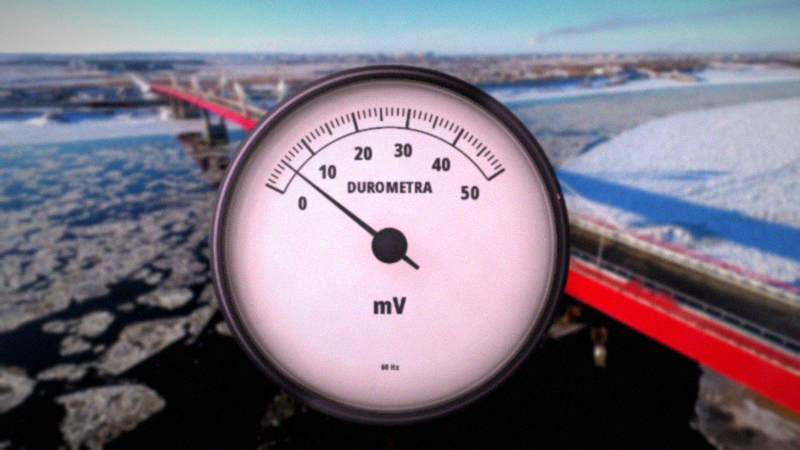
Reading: 5 mV
